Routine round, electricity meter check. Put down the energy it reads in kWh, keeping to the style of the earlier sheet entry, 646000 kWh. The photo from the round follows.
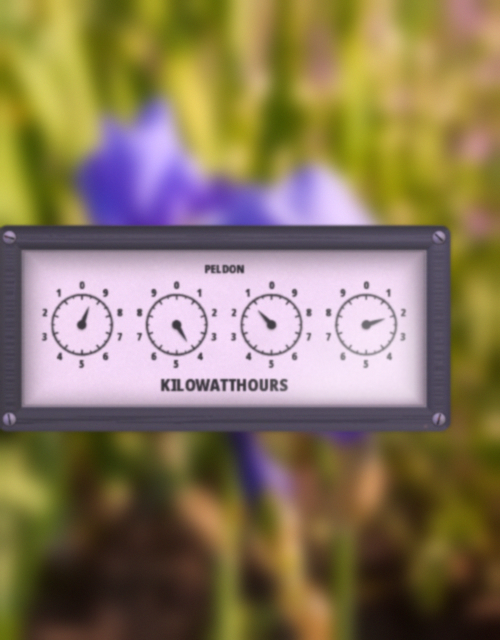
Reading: 9412 kWh
